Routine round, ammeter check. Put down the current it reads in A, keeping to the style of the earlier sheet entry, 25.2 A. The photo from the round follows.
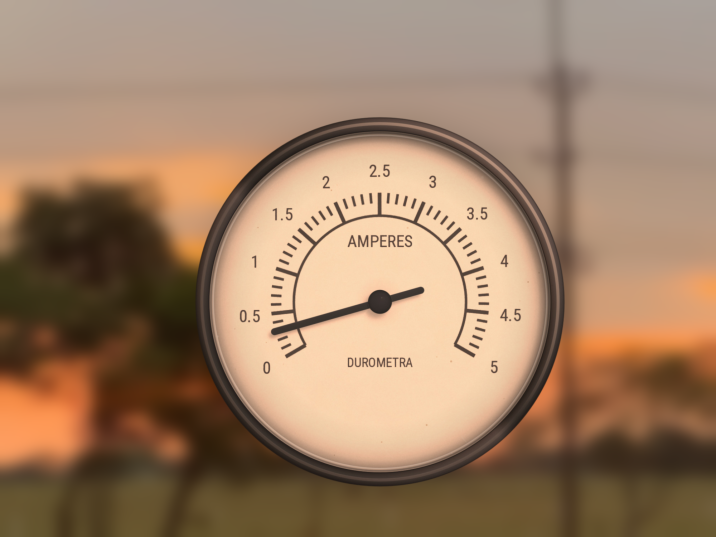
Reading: 0.3 A
